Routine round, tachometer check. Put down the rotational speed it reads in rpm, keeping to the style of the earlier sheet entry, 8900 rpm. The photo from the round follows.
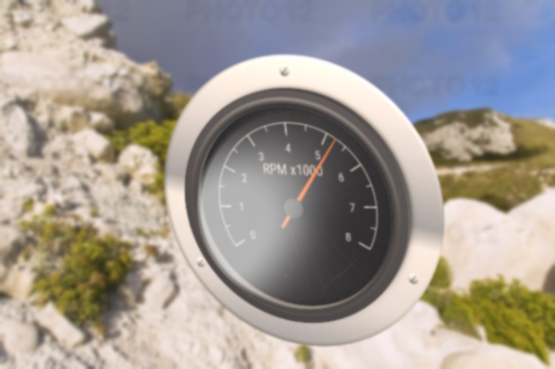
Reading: 5250 rpm
